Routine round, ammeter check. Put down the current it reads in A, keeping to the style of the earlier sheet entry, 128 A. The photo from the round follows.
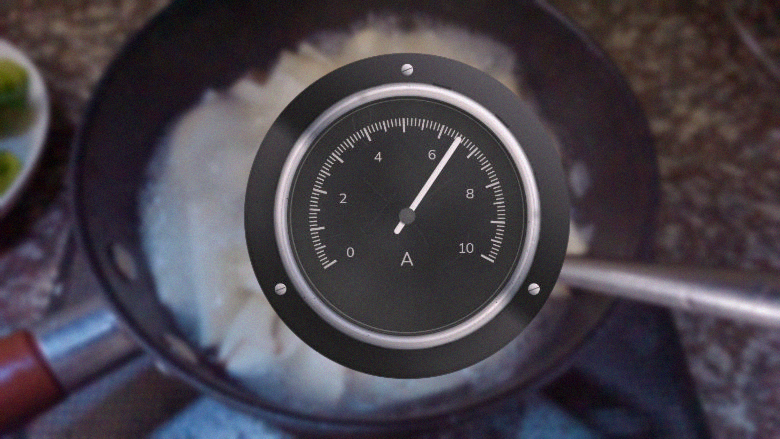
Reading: 6.5 A
